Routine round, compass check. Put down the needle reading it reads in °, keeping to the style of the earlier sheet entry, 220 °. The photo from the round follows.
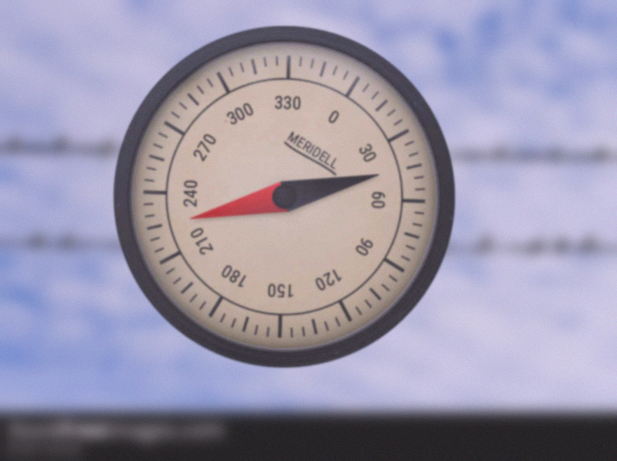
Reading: 225 °
